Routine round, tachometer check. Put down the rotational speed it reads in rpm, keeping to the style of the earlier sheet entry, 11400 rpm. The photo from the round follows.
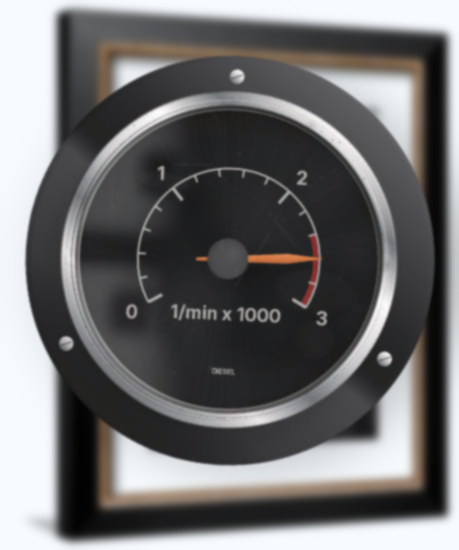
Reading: 2600 rpm
